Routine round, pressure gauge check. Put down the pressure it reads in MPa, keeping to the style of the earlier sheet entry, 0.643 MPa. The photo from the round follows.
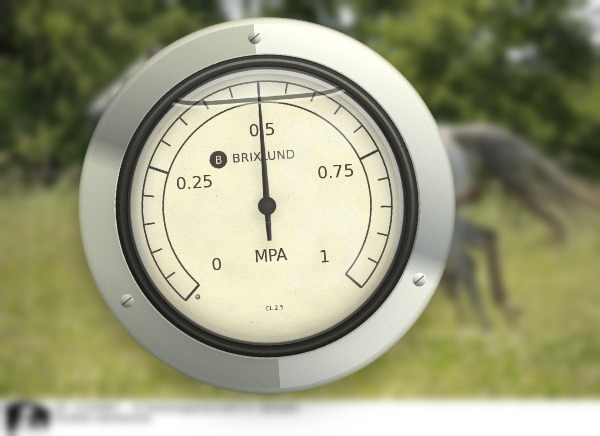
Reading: 0.5 MPa
